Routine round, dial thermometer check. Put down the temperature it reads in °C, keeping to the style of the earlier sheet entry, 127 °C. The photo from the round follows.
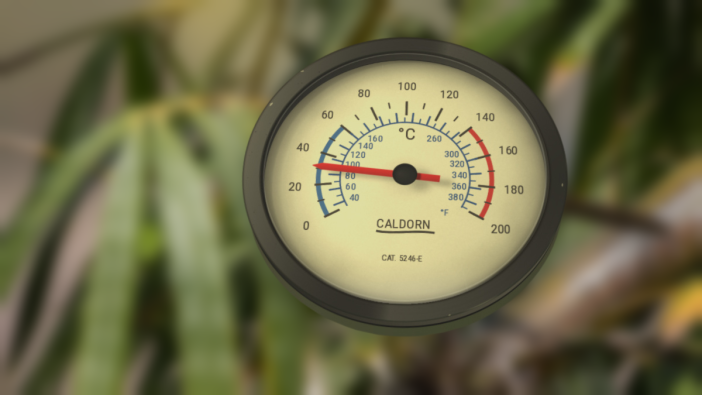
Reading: 30 °C
